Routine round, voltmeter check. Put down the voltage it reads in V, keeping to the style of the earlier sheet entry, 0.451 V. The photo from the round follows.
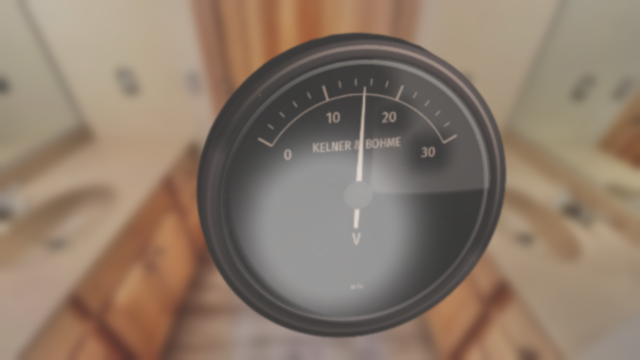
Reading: 15 V
